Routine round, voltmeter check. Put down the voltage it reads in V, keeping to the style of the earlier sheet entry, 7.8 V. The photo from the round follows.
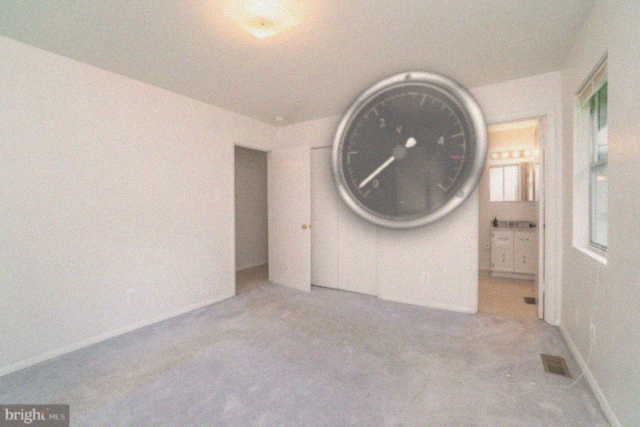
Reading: 0.2 V
